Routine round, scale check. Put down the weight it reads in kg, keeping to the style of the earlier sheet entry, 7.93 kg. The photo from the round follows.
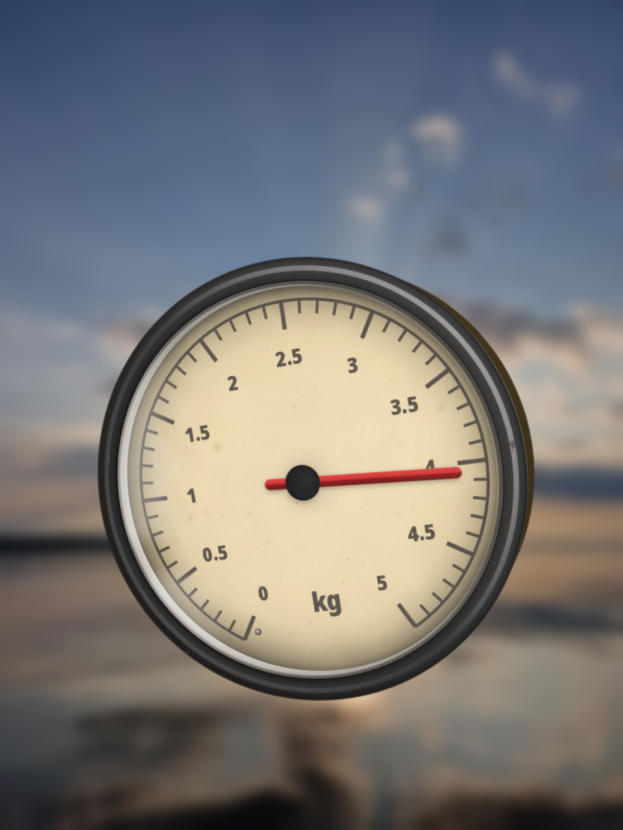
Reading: 4.05 kg
